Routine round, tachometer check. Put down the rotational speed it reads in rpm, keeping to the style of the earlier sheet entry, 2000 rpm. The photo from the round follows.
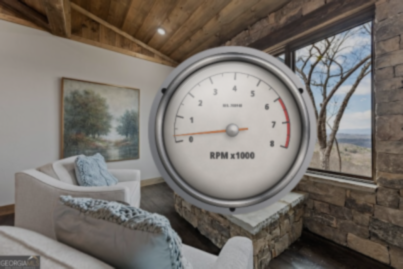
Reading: 250 rpm
